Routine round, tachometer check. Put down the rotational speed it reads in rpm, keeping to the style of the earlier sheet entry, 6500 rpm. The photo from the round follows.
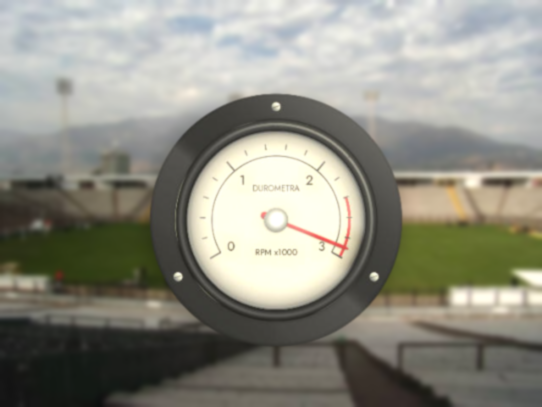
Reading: 2900 rpm
